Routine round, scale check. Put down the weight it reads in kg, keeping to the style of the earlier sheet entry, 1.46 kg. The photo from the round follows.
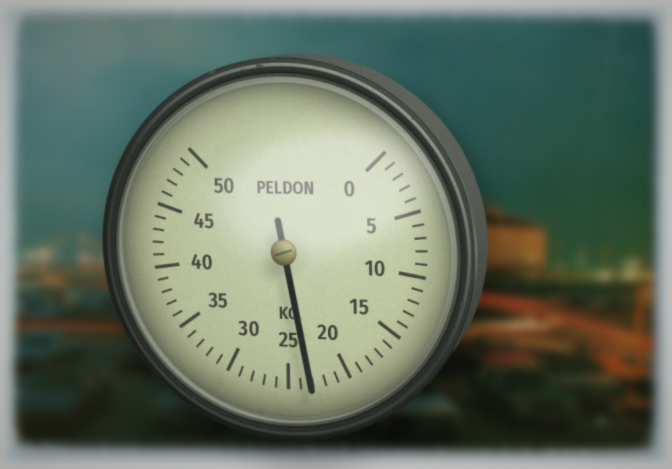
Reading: 23 kg
